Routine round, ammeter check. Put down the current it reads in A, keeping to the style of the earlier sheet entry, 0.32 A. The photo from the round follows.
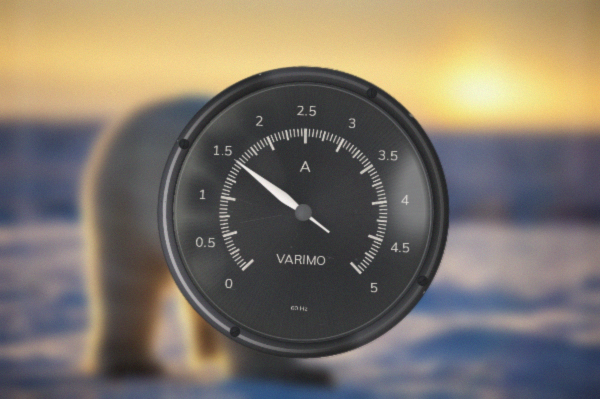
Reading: 1.5 A
